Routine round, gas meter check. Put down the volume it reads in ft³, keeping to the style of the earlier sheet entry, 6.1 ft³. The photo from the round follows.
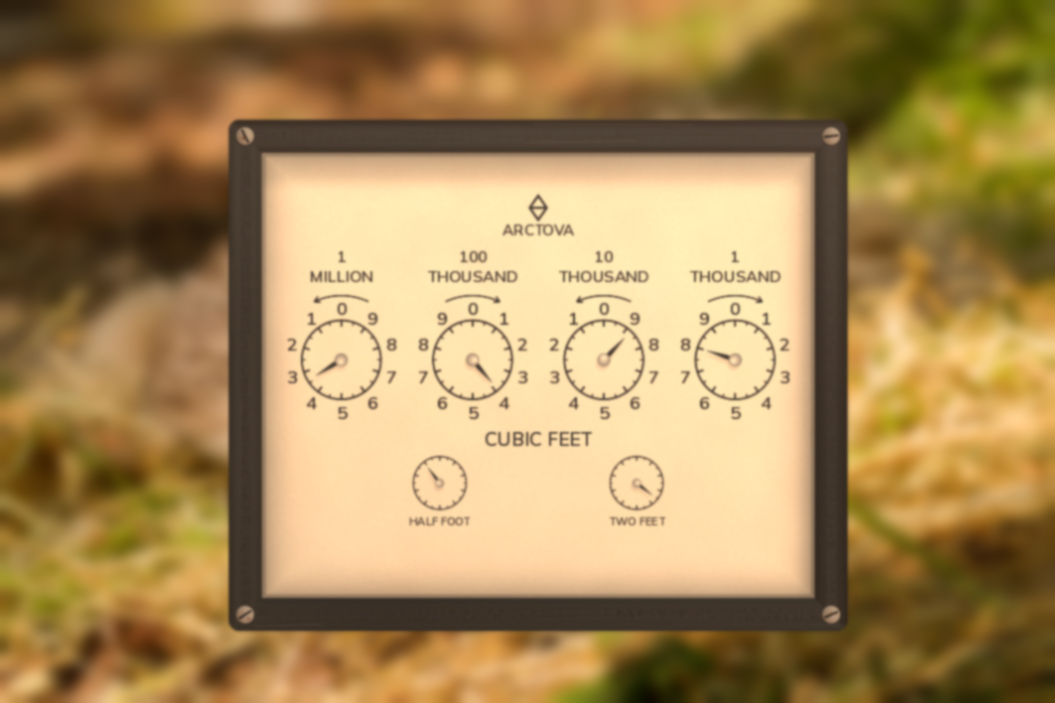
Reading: 338800 ft³
